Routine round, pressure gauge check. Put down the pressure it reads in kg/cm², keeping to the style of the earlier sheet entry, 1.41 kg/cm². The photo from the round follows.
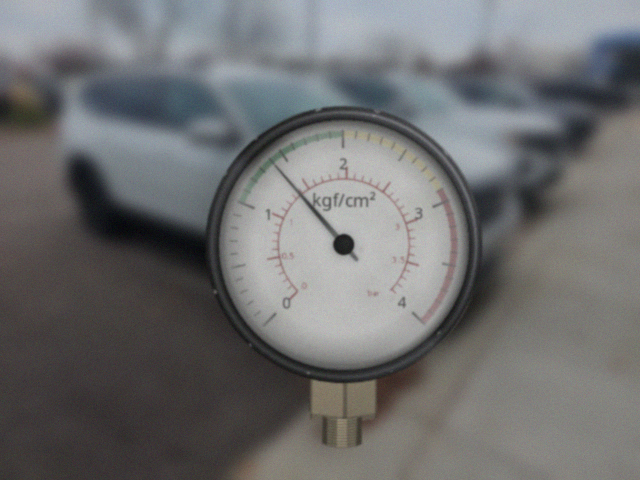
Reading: 1.4 kg/cm²
